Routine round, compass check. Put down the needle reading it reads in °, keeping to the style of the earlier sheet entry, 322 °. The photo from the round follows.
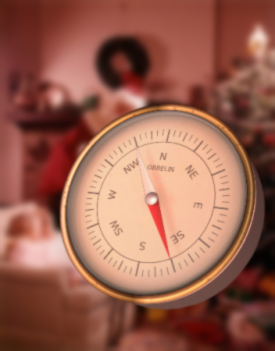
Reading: 150 °
